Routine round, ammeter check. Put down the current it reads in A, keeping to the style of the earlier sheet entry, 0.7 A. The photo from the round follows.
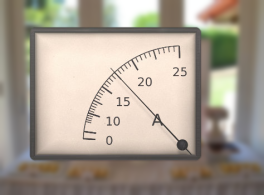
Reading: 17.5 A
